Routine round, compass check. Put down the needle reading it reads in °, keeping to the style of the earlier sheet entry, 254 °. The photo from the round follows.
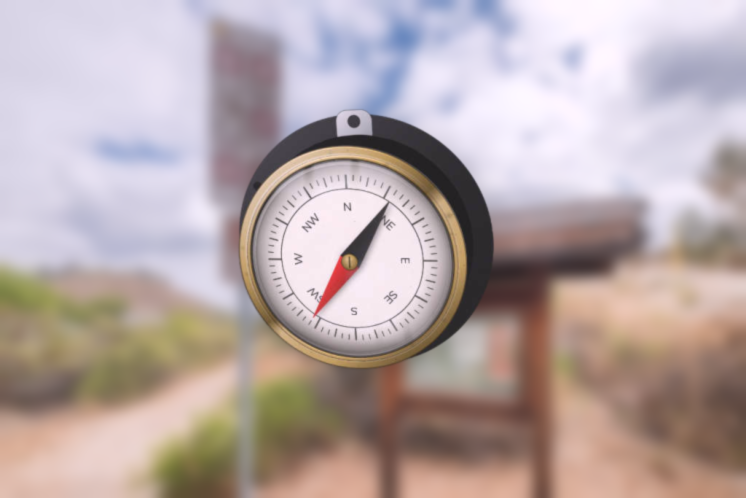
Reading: 215 °
